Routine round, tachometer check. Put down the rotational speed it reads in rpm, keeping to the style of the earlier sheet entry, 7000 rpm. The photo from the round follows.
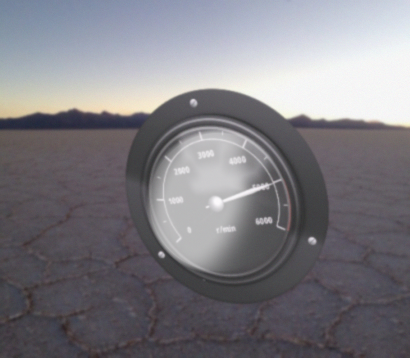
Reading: 5000 rpm
